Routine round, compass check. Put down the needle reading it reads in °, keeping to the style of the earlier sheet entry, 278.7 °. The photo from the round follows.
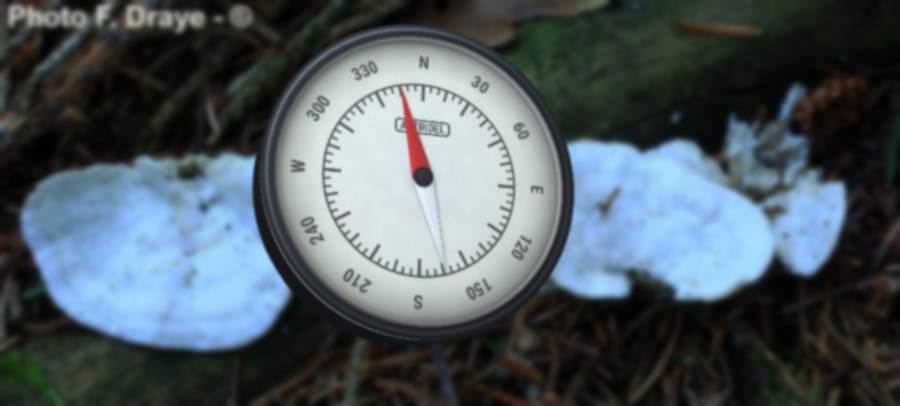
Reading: 345 °
